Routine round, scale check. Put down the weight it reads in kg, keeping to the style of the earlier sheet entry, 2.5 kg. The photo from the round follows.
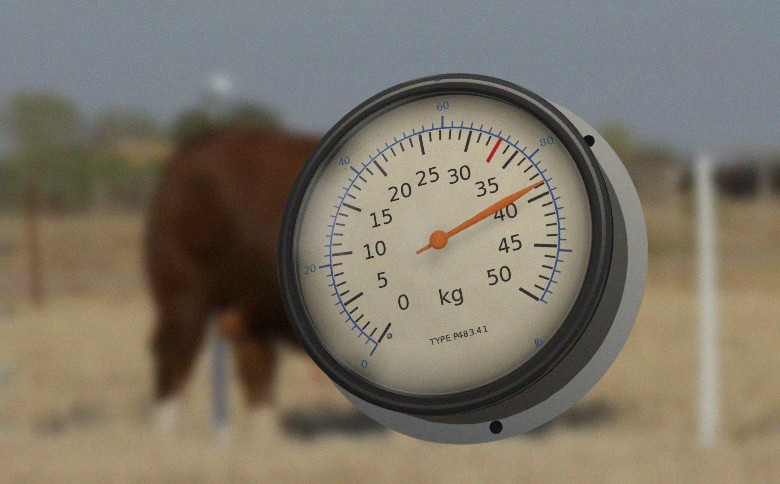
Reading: 39 kg
